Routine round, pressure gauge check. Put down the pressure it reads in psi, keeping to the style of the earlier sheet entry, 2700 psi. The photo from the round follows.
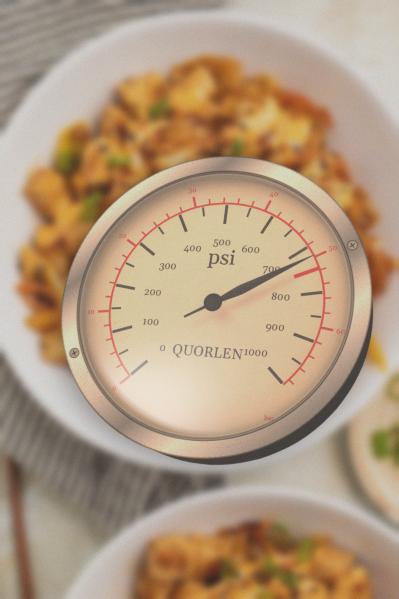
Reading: 725 psi
